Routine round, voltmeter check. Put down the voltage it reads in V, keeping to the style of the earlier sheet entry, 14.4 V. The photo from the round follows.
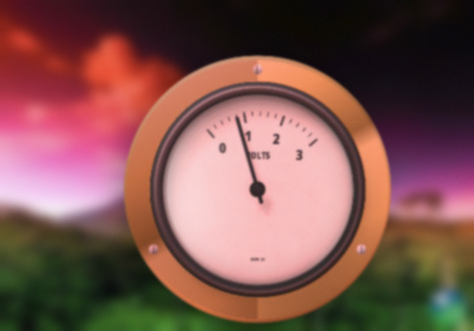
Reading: 0.8 V
